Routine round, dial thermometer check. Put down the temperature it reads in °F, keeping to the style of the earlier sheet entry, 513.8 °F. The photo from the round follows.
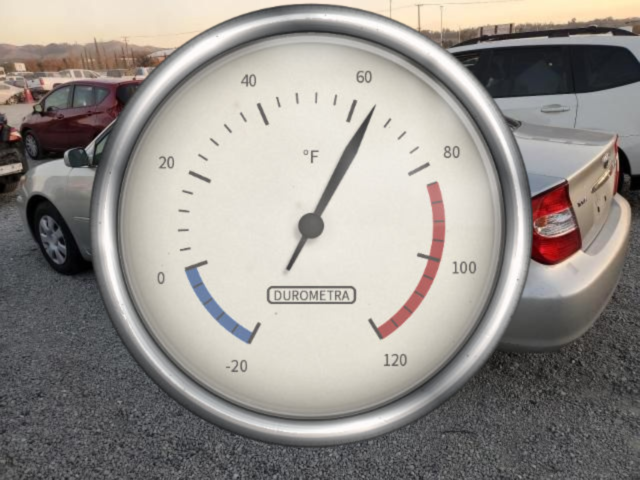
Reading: 64 °F
